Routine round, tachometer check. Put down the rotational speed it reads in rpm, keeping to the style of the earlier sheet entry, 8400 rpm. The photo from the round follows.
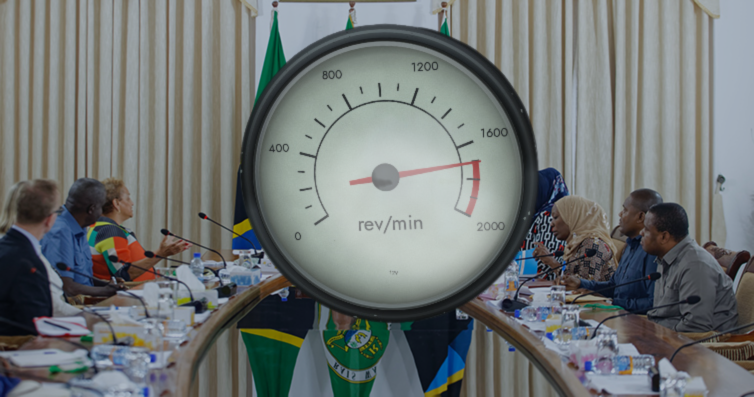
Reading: 1700 rpm
